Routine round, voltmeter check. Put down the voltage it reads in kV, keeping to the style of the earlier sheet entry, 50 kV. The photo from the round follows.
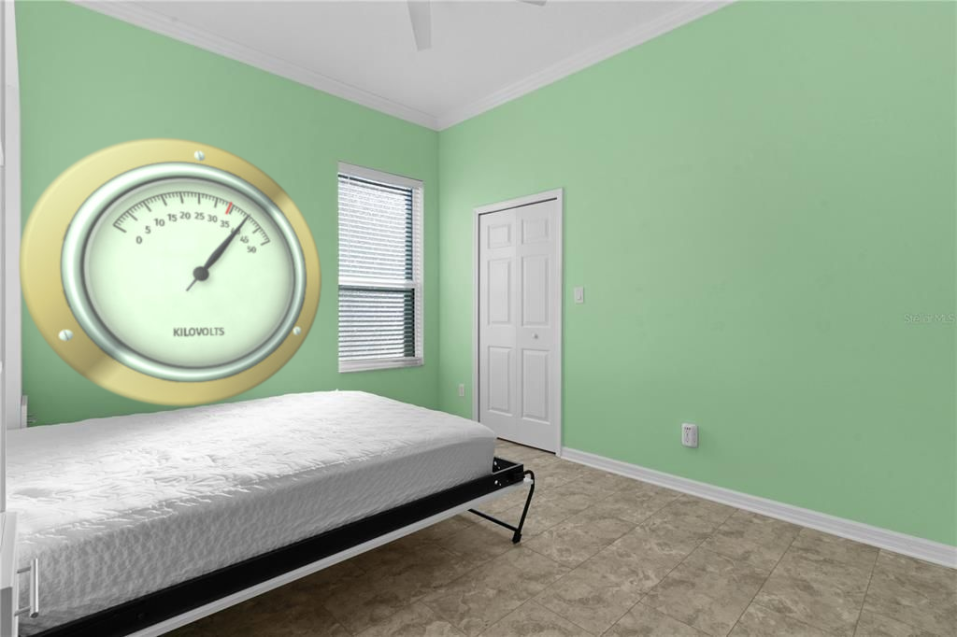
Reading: 40 kV
